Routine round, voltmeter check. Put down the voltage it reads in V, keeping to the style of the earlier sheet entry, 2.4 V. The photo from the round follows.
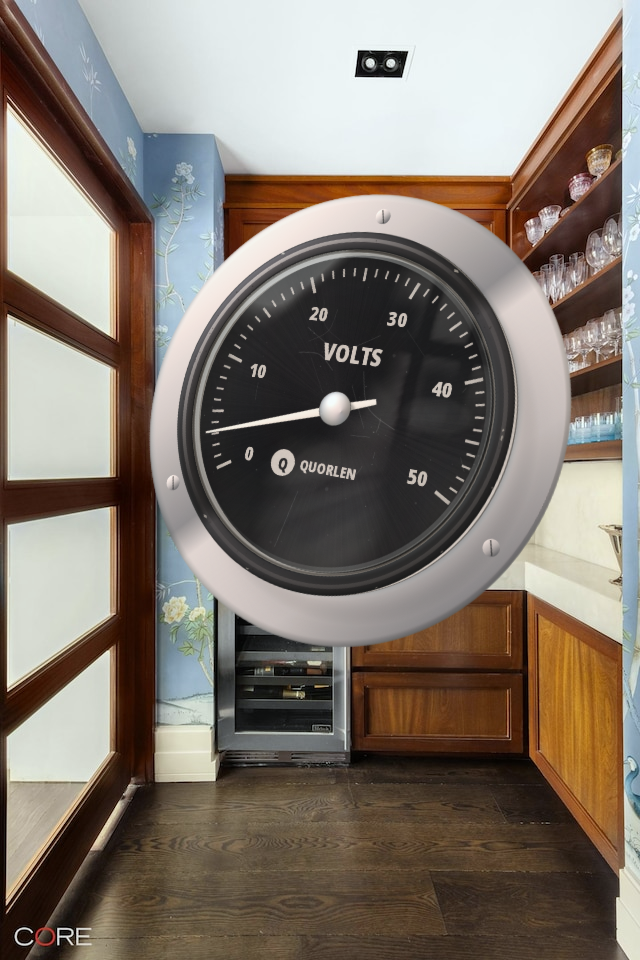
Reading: 3 V
